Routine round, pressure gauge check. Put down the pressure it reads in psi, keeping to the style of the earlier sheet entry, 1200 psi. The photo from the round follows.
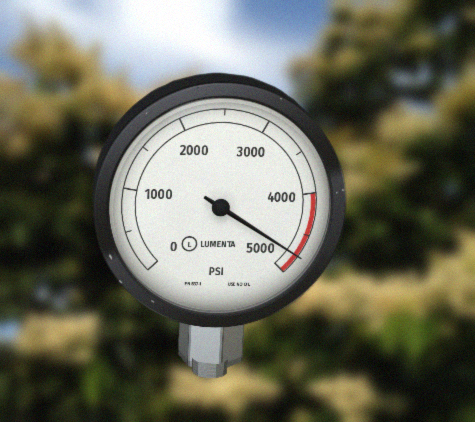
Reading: 4750 psi
